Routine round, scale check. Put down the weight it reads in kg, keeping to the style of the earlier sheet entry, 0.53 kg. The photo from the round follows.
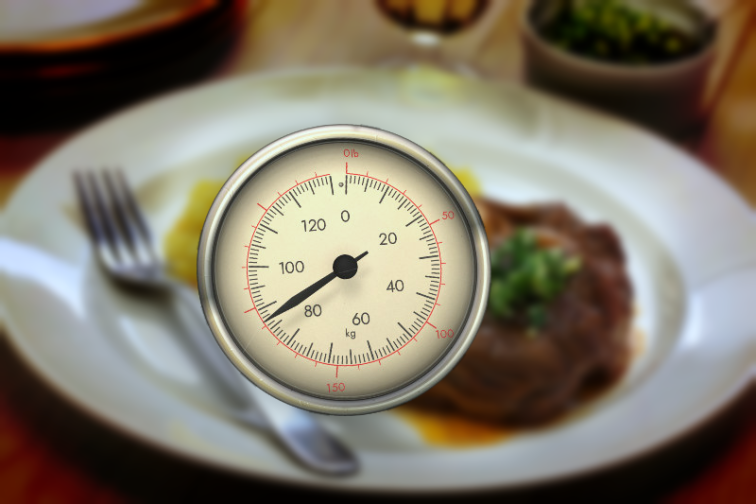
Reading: 87 kg
